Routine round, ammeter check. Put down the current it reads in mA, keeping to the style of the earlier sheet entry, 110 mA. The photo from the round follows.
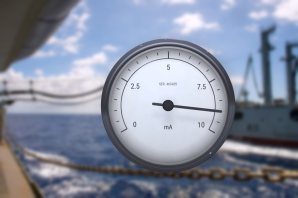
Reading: 9 mA
